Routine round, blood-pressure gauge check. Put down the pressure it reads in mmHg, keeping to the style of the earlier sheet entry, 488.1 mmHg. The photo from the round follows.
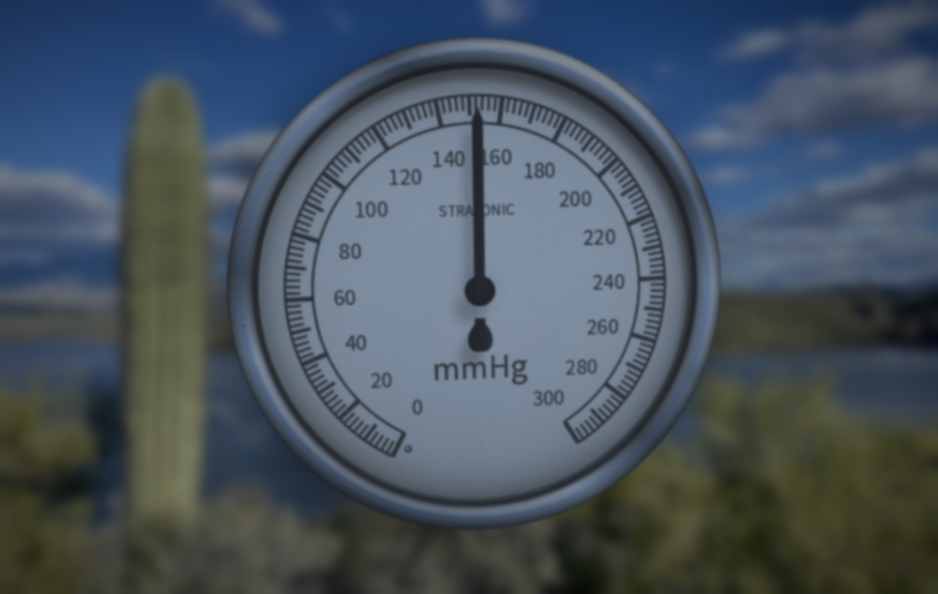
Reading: 152 mmHg
